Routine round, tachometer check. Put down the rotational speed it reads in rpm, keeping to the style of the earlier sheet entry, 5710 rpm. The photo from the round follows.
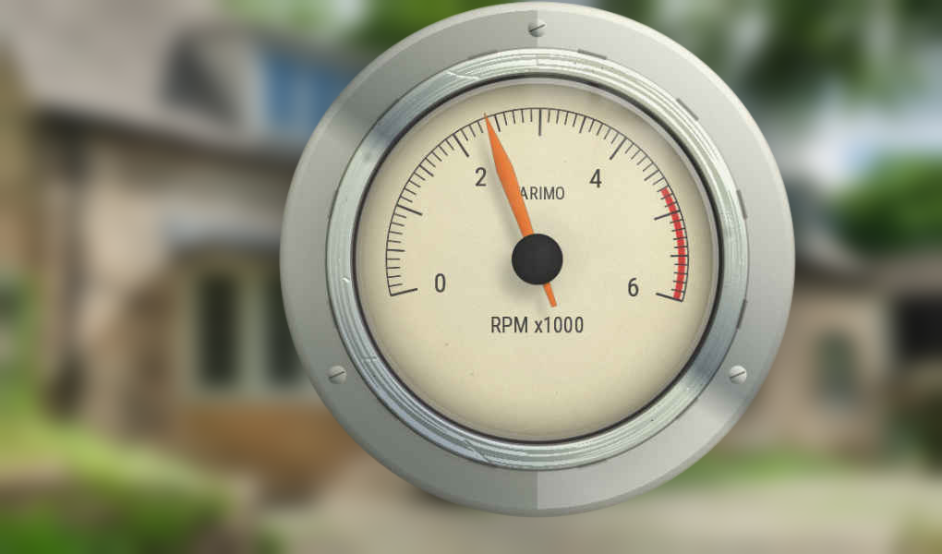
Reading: 2400 rpm
